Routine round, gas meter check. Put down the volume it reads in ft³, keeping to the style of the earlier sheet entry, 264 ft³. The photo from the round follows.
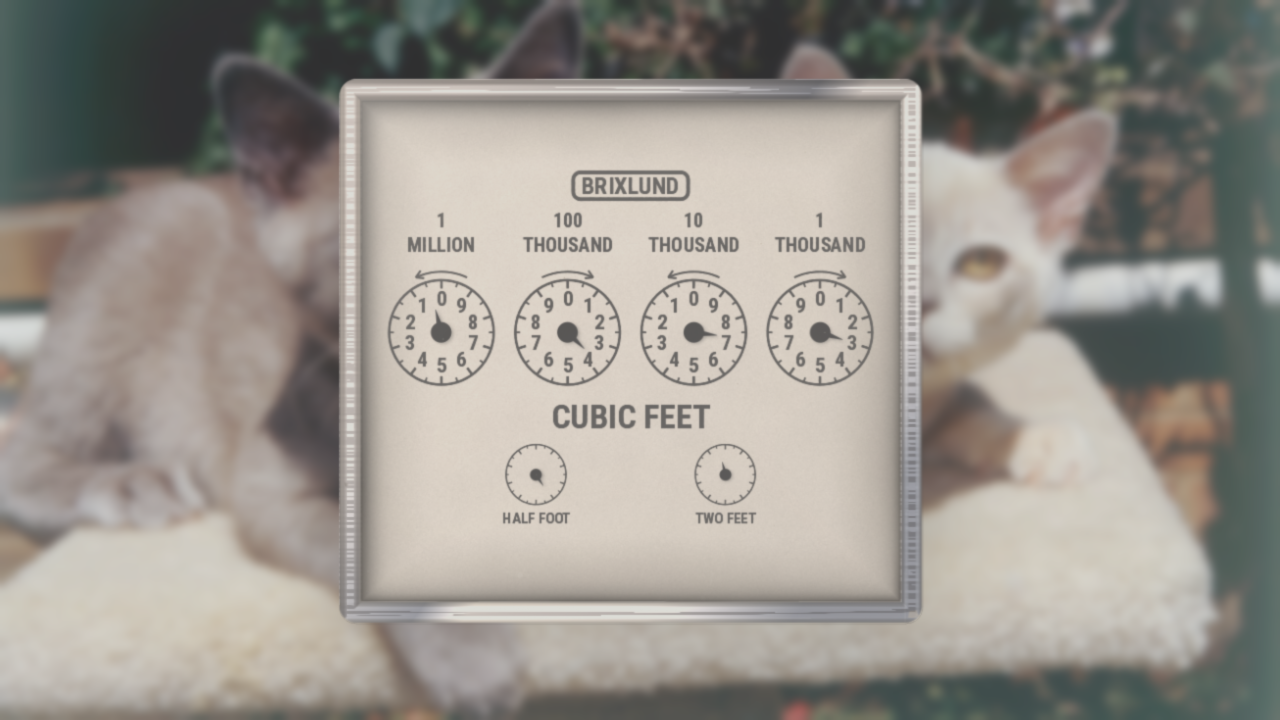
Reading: 37300 ft³
